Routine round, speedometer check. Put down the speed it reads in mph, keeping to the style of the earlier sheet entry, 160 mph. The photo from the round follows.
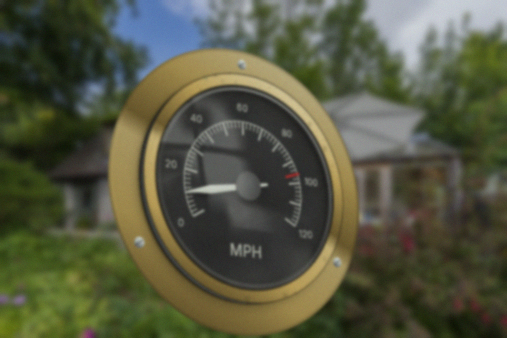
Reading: 10 mph
